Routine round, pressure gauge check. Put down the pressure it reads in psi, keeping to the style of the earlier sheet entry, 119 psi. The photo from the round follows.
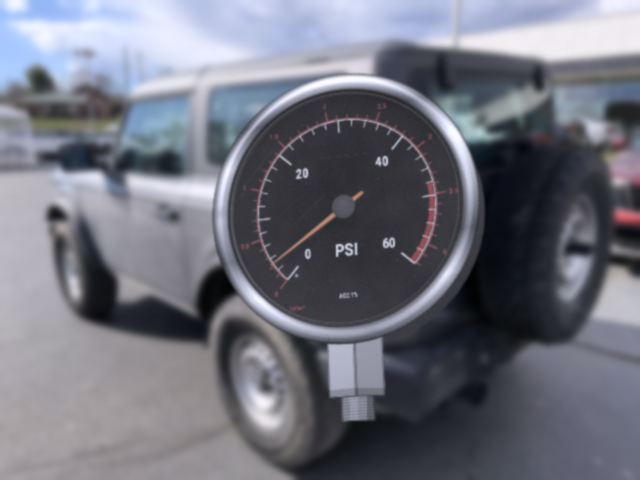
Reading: 3 psi
